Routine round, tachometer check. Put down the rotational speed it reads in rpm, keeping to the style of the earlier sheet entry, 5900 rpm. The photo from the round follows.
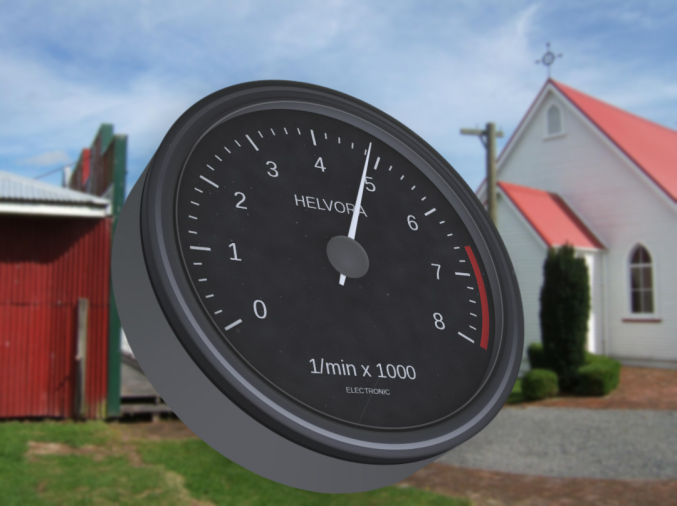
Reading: 4800 rpm
